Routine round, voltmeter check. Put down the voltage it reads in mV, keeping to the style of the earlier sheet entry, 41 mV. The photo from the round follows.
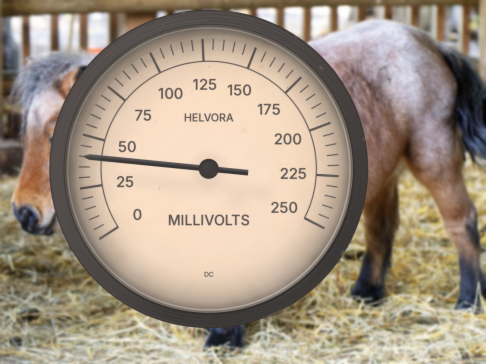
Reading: 40 mV
